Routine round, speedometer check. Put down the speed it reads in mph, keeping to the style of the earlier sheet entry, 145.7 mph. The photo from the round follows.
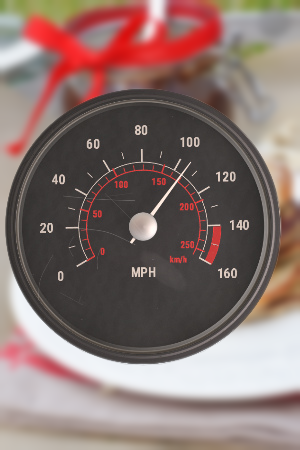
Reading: 105 mph
